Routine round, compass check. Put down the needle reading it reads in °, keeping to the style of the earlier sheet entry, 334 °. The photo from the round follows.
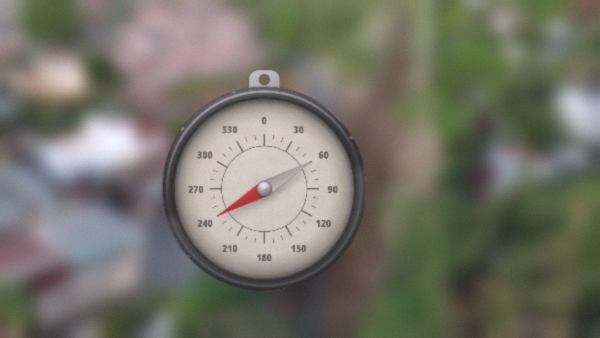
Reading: 240 °
